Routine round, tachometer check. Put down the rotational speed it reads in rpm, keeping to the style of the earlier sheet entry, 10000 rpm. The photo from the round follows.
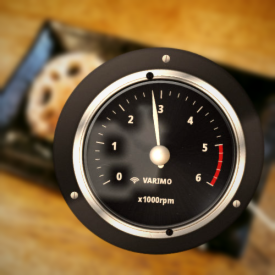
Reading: 2800 rpm
